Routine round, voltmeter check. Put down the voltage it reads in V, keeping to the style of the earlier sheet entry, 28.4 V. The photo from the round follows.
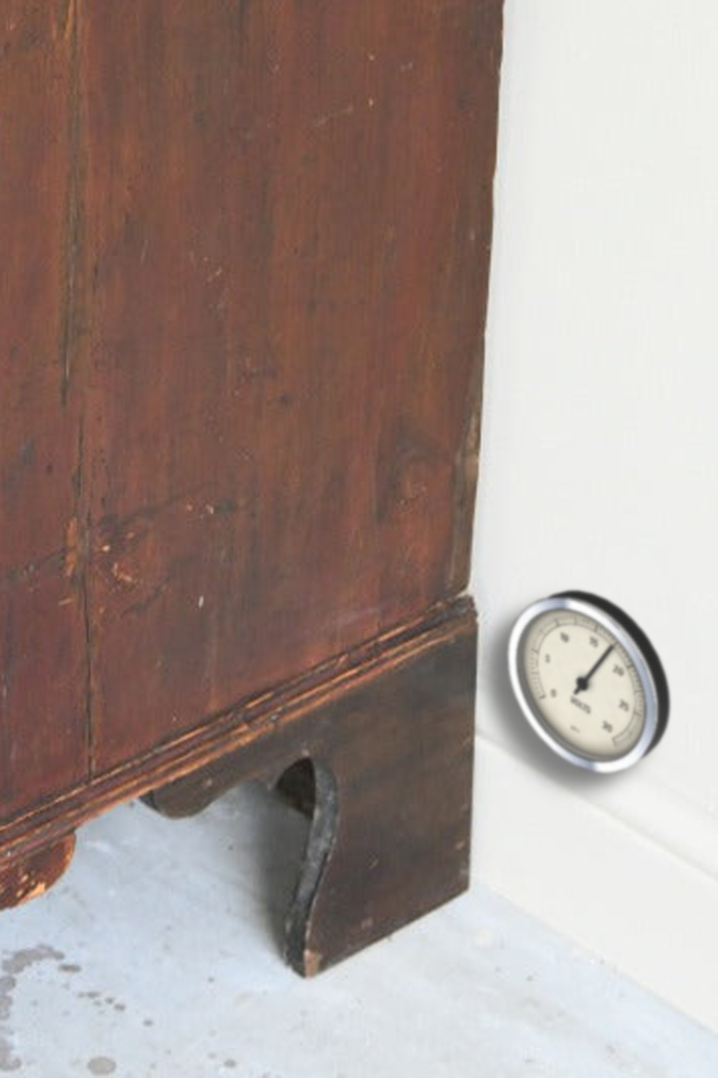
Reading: 17.5 V
